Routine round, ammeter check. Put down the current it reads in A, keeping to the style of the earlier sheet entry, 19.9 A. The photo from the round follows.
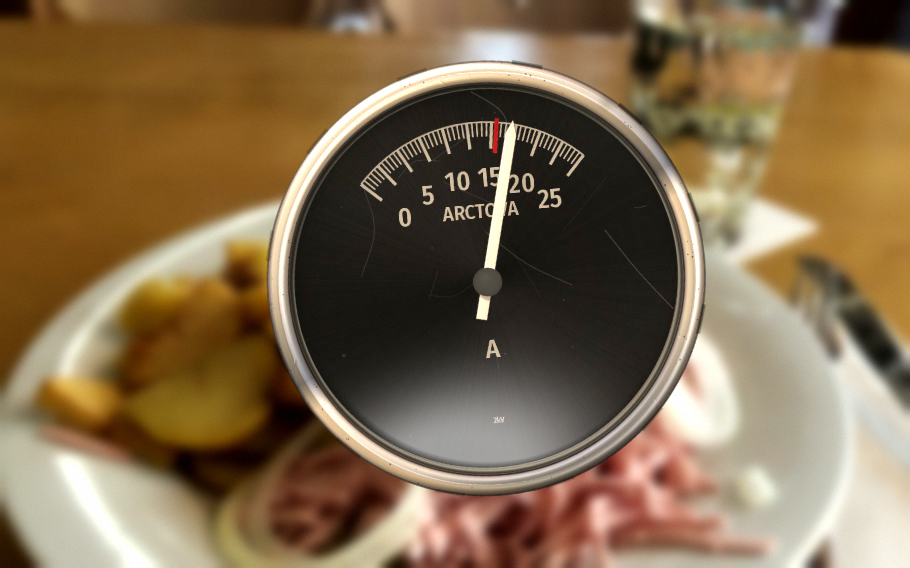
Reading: 17 A
